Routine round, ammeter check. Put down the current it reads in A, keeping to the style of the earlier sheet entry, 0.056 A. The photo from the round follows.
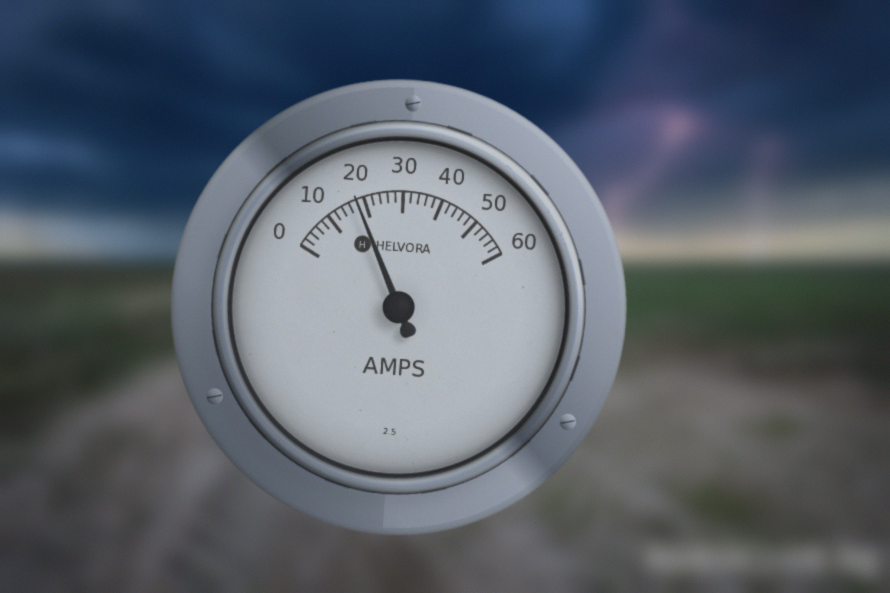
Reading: 18 A
